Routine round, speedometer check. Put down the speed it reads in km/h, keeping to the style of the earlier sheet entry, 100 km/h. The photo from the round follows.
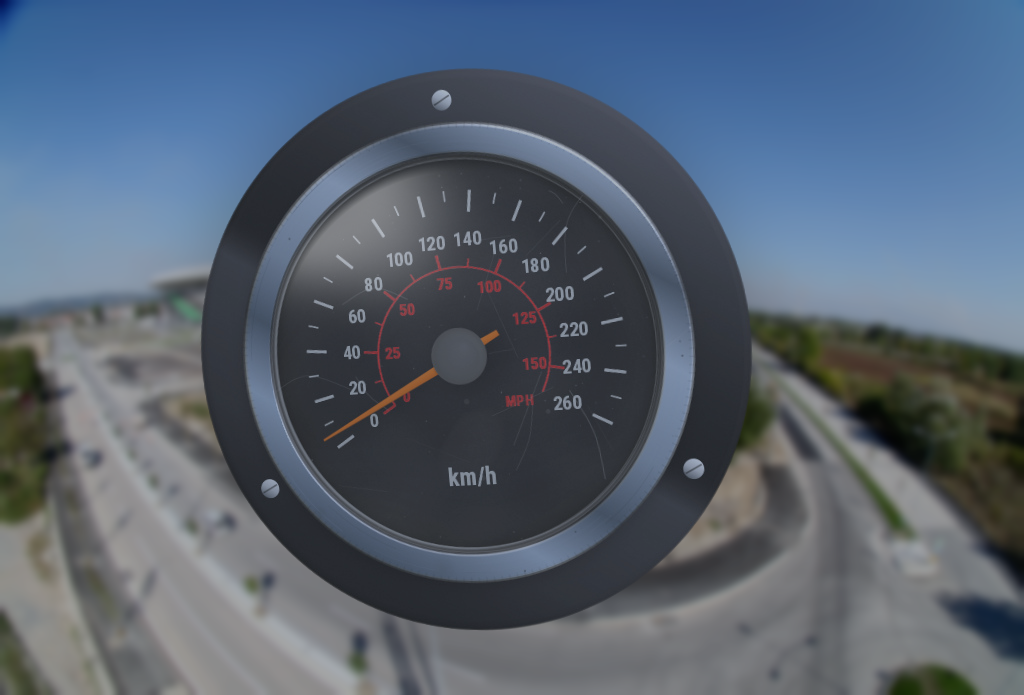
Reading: 5 km/h
